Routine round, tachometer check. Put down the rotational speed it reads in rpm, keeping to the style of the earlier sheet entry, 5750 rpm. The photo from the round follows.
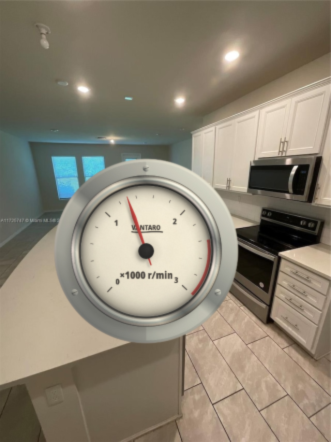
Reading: 1300 rpm
